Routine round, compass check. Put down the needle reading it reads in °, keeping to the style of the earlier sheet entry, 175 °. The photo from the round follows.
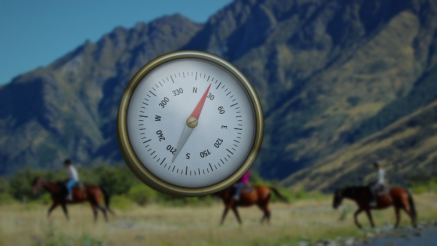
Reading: 20 °
